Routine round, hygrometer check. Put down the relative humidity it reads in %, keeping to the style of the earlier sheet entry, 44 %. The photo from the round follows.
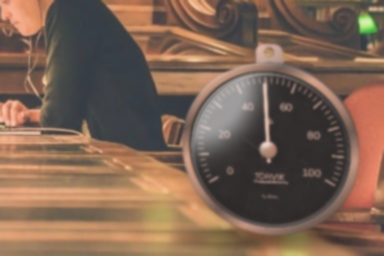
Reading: 50 %
